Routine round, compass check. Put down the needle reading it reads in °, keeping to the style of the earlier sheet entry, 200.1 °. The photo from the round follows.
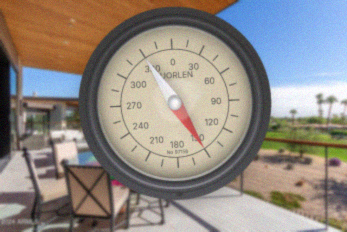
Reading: 150 °
